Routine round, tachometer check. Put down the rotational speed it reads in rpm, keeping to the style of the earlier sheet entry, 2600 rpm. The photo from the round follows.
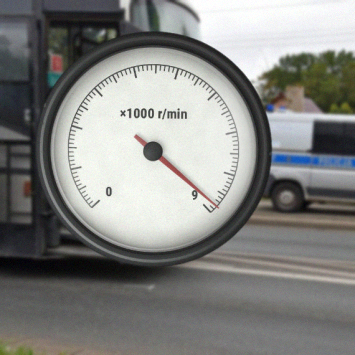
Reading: 8800 rpm
